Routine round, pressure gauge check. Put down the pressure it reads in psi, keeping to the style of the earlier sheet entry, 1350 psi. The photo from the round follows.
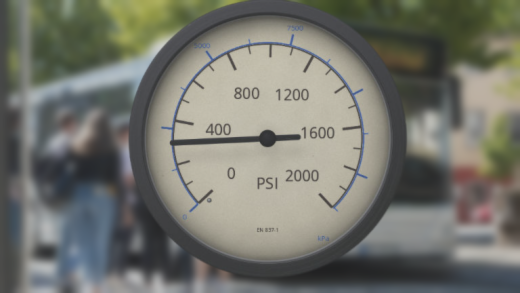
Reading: 300 psi
